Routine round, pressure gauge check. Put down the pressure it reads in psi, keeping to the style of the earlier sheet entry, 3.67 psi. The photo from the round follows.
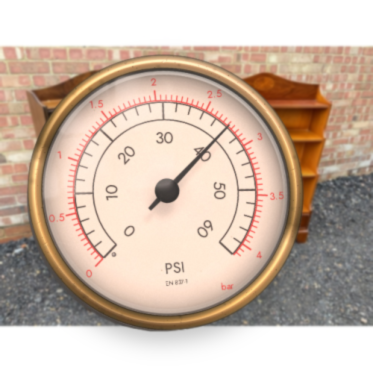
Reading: 40 psi
